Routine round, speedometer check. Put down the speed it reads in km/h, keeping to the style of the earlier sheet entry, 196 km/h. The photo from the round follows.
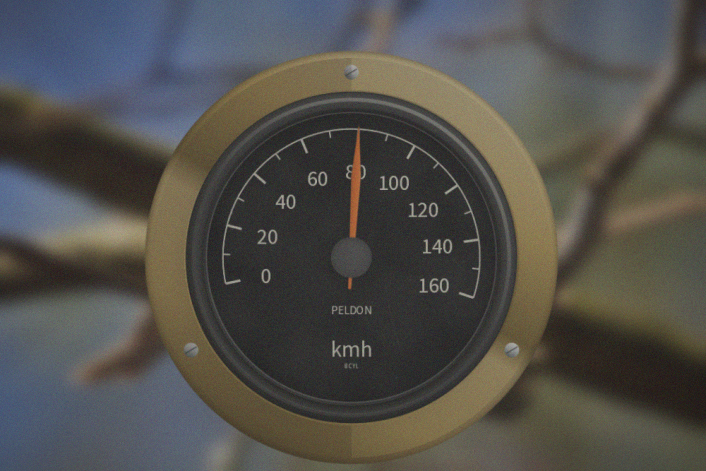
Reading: 80 km/h
